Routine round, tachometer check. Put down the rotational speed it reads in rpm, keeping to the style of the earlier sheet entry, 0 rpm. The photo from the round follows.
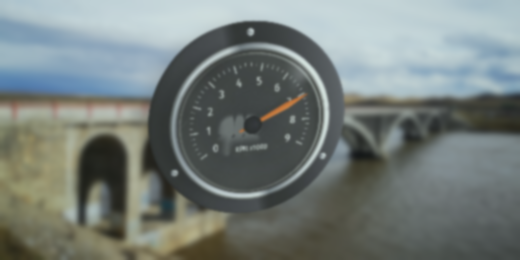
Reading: 7000 rpm
